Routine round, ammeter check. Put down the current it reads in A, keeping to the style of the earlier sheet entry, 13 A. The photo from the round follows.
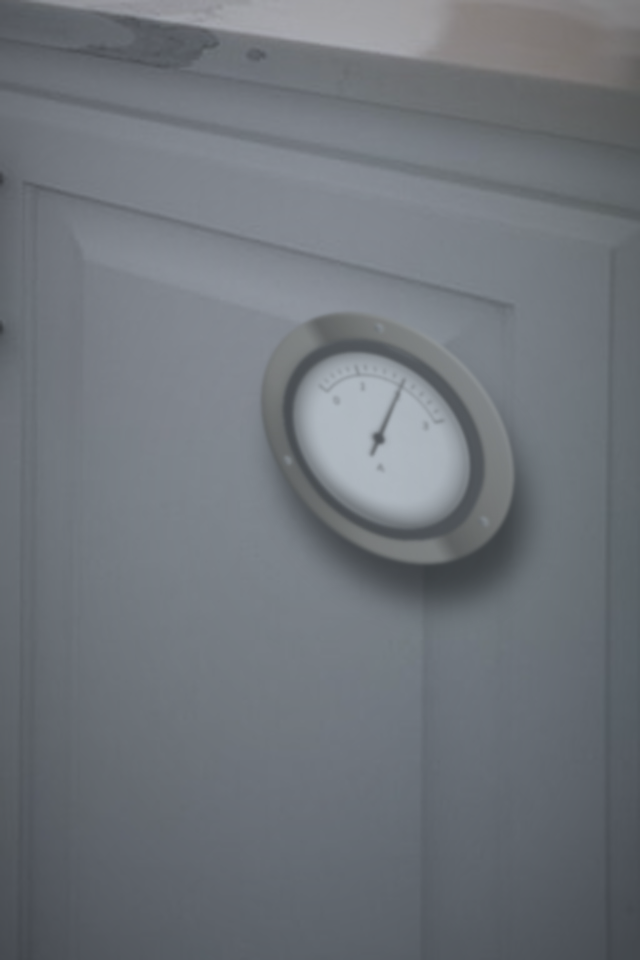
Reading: 2 A
